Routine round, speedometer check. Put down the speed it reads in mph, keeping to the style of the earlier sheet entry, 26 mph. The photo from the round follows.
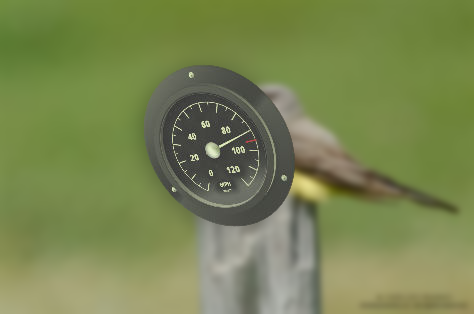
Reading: 90 mph
